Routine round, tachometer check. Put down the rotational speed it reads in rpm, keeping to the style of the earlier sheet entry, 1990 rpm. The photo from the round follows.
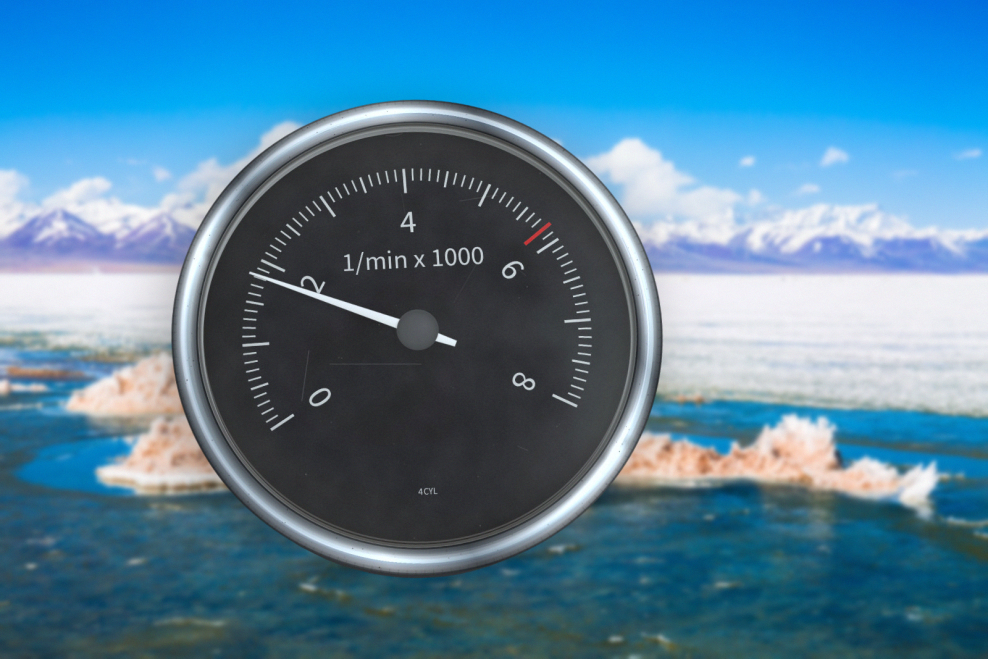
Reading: 1800 rpm
